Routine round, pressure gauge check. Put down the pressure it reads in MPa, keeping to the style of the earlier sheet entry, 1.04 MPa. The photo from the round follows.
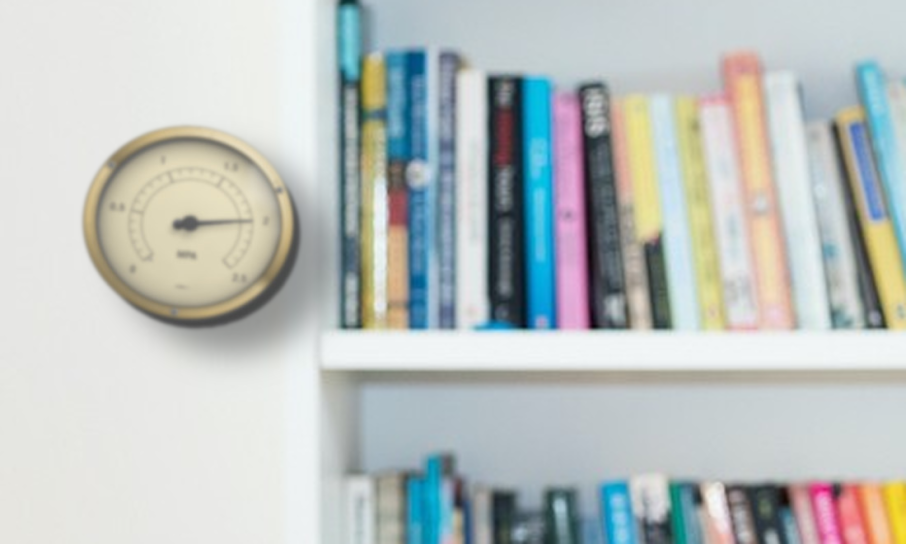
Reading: 2 MPa
